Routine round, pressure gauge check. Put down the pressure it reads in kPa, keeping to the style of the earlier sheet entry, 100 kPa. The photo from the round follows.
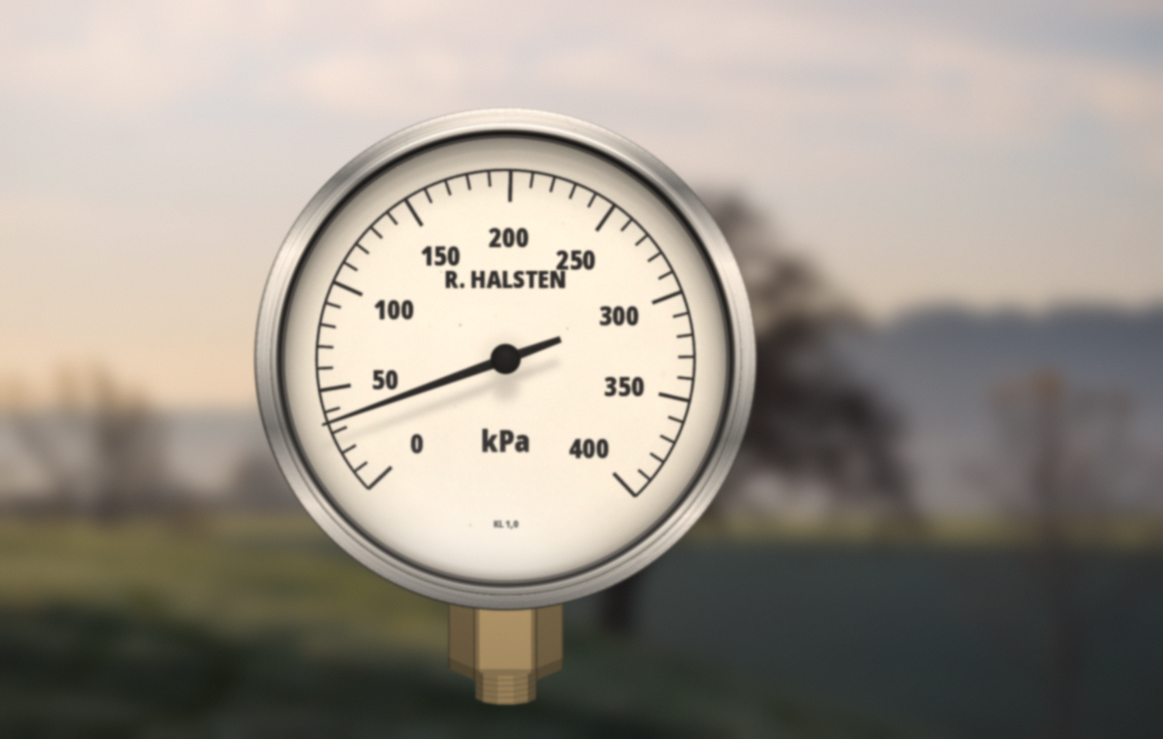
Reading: 35 kPa
